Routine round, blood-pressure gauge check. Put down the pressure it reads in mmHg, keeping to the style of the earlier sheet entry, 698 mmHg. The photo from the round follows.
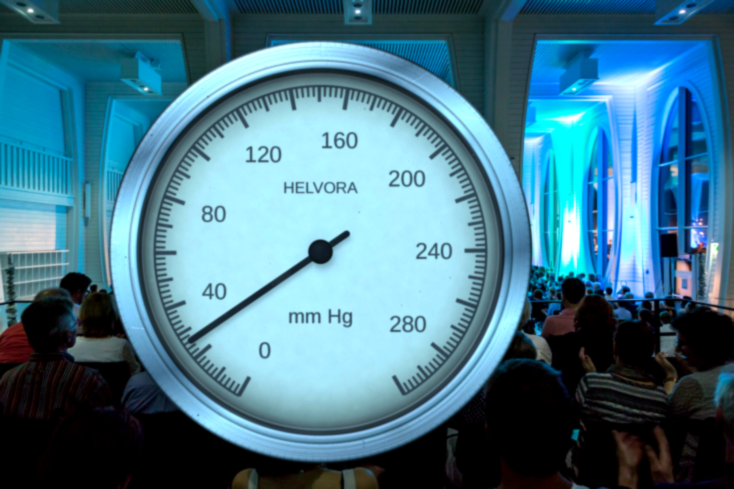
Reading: 26 mmHg
